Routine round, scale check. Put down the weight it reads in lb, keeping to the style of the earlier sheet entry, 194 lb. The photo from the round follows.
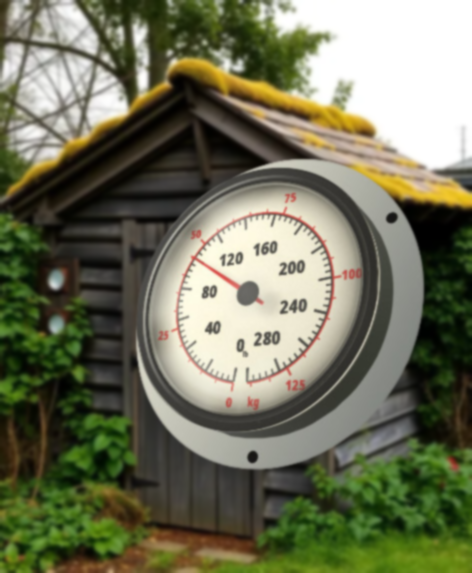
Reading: 100 lb
